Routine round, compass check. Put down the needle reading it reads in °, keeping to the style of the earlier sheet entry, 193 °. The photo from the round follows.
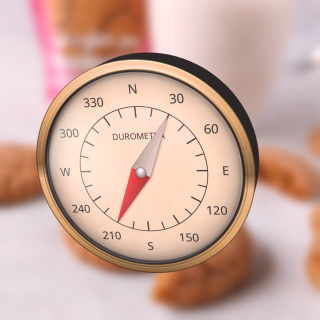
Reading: 210 °
